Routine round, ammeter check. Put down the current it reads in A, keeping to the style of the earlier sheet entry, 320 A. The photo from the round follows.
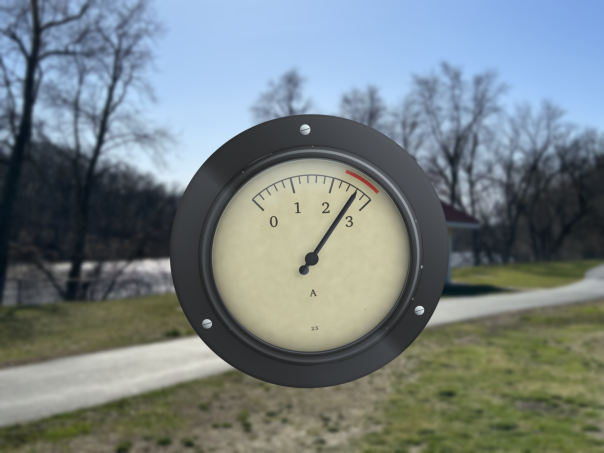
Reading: 2.6 A
